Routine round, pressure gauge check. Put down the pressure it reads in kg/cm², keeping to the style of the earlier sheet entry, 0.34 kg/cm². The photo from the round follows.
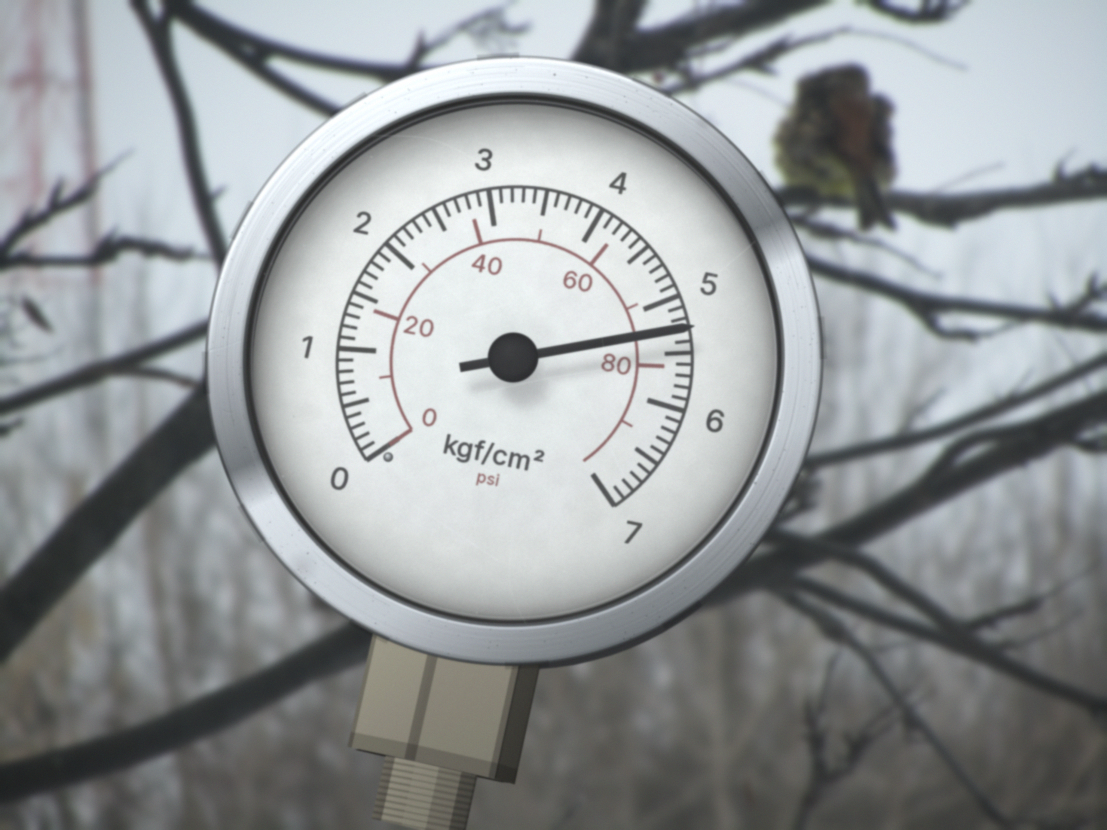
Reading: 5.3 kg/cm²
